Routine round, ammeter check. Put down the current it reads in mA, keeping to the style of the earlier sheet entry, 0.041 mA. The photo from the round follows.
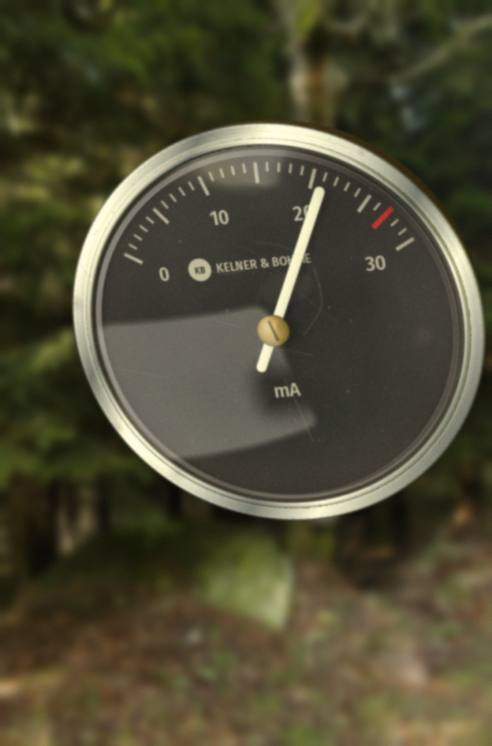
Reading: 21 mA
